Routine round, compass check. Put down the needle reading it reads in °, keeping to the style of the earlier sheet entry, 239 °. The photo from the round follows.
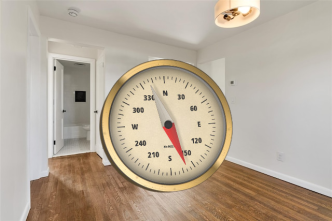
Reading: 160 °
